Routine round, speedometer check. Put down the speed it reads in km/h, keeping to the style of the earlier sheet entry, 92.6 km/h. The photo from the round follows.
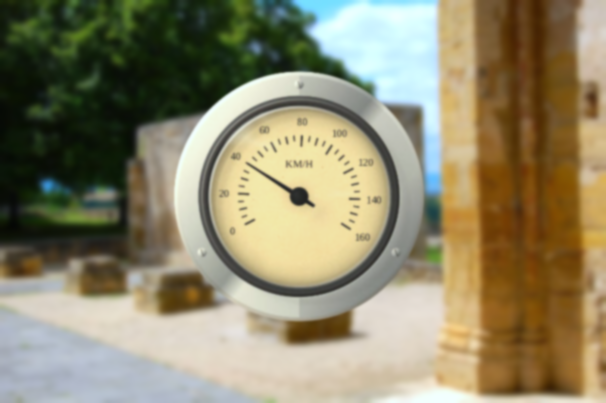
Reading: 40 km/h
